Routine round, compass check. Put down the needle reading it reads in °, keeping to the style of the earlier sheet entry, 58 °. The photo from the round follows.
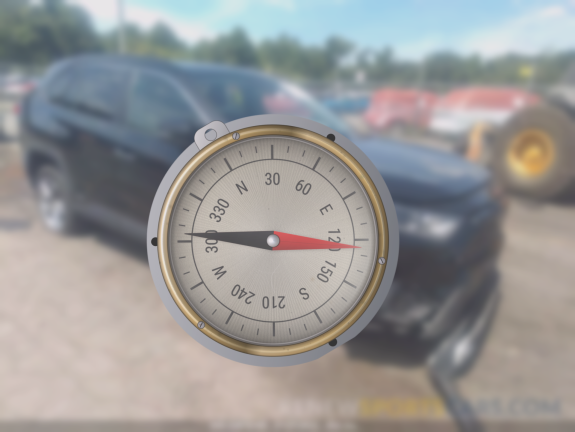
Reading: 125 °
